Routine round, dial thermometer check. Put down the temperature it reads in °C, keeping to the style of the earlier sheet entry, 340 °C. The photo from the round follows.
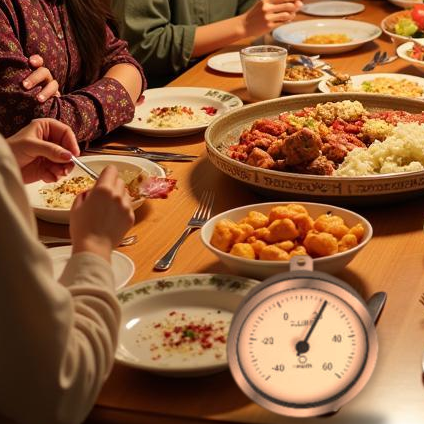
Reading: 20 °C
